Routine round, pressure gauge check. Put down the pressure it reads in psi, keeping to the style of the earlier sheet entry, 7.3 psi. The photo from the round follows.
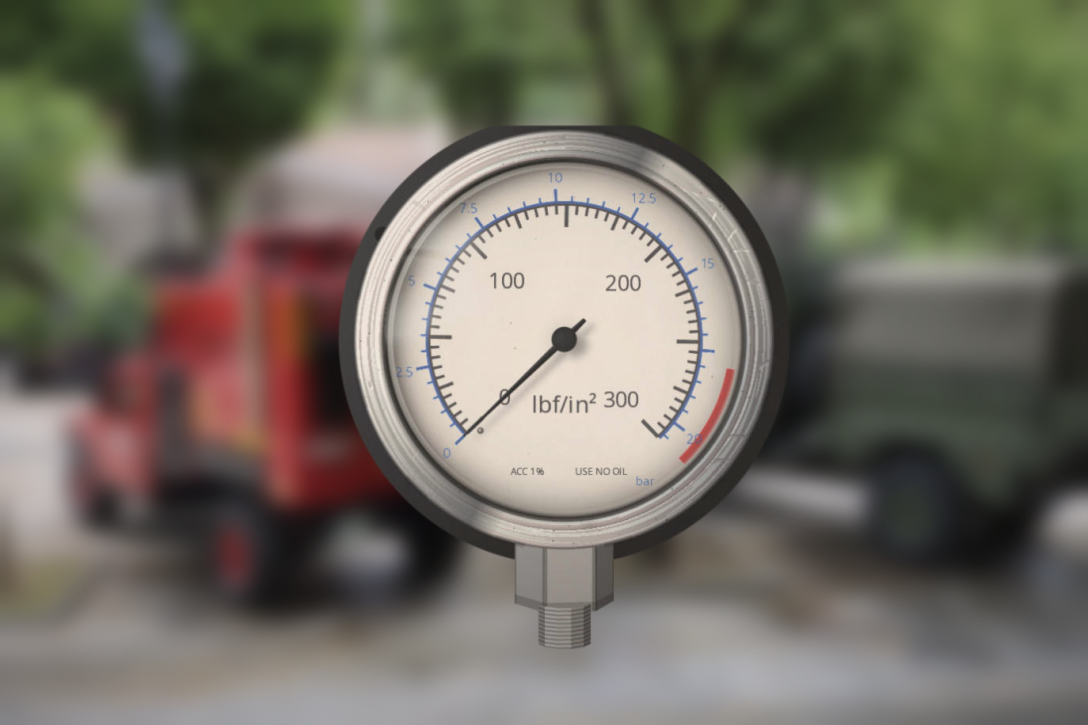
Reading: 0 psi
